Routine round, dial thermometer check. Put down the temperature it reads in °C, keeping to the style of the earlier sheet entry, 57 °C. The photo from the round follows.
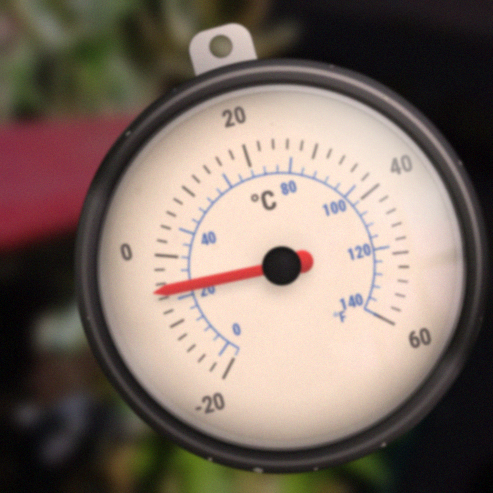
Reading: -5 °C
